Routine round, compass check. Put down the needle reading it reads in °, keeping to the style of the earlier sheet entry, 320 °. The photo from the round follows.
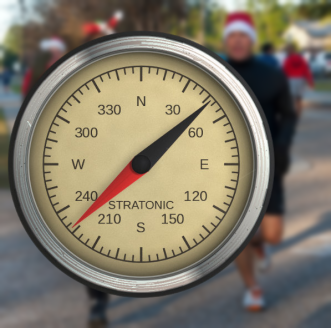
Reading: 227.5 °
